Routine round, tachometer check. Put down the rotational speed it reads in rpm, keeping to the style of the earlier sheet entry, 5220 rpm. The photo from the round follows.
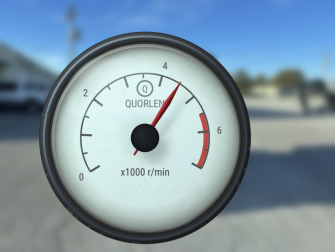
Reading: 4500 rpm
